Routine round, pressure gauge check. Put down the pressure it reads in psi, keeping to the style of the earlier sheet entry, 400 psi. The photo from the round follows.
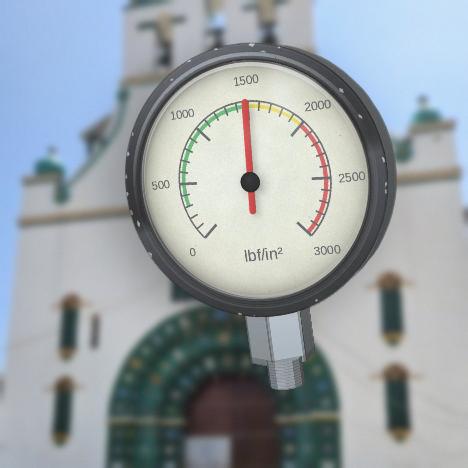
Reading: 1500 psi
